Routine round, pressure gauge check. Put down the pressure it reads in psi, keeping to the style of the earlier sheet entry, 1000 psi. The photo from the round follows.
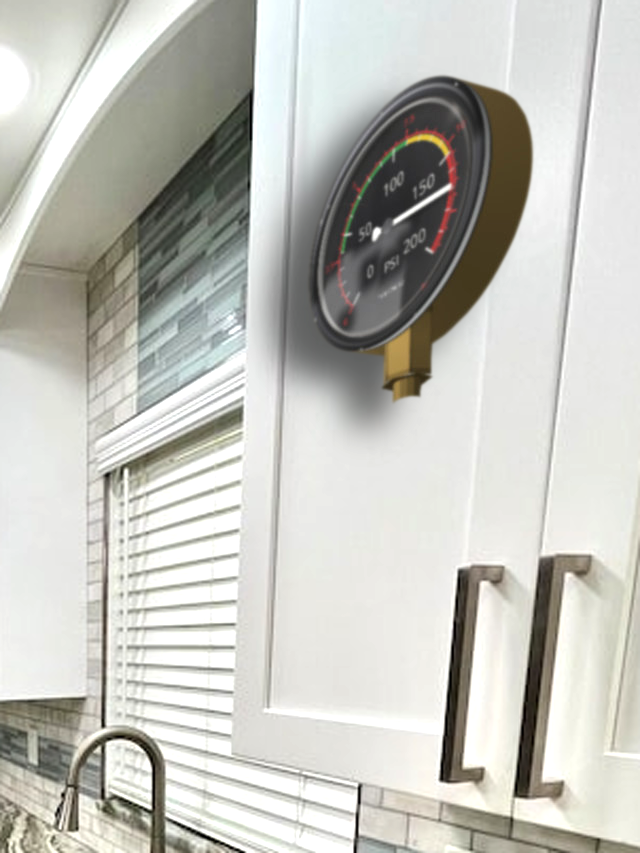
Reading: 170 psi
